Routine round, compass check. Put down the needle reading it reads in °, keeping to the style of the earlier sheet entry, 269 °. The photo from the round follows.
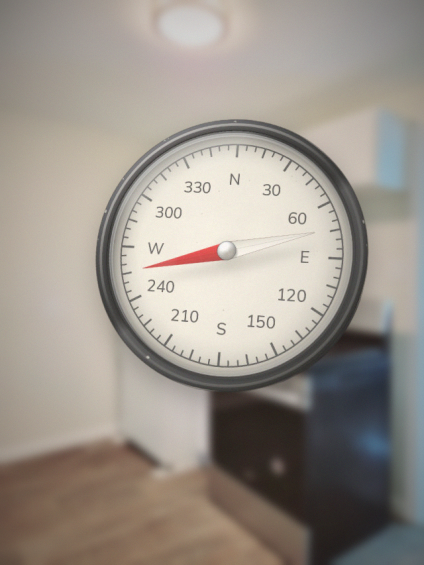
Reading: 255 °
